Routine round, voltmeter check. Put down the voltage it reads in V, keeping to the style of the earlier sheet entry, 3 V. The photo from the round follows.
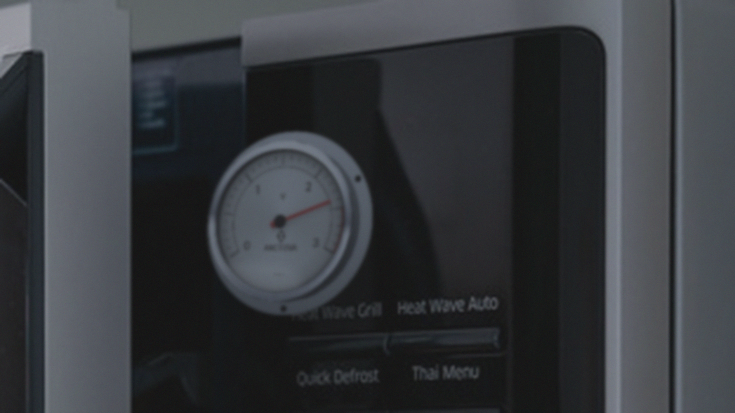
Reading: 2.4 V
